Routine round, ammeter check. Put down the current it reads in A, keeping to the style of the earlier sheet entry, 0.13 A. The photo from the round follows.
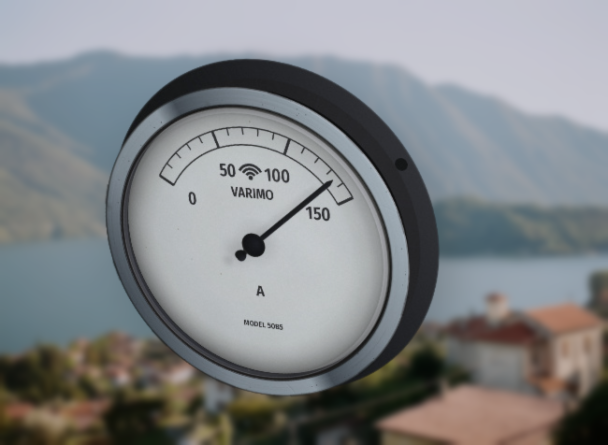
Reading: 135 A
